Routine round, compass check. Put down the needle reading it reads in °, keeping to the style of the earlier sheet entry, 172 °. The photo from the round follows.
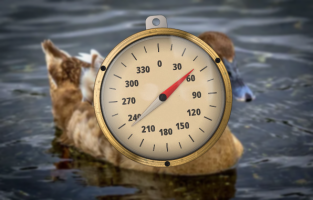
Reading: 52.5 °
